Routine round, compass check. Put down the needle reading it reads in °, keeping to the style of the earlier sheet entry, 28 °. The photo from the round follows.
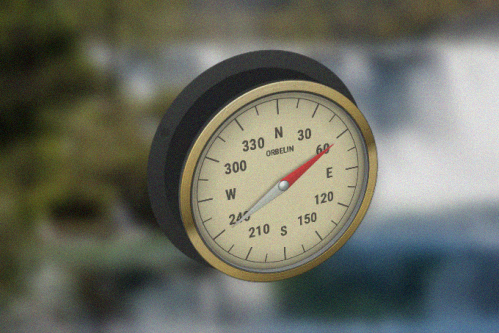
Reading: 60 °
